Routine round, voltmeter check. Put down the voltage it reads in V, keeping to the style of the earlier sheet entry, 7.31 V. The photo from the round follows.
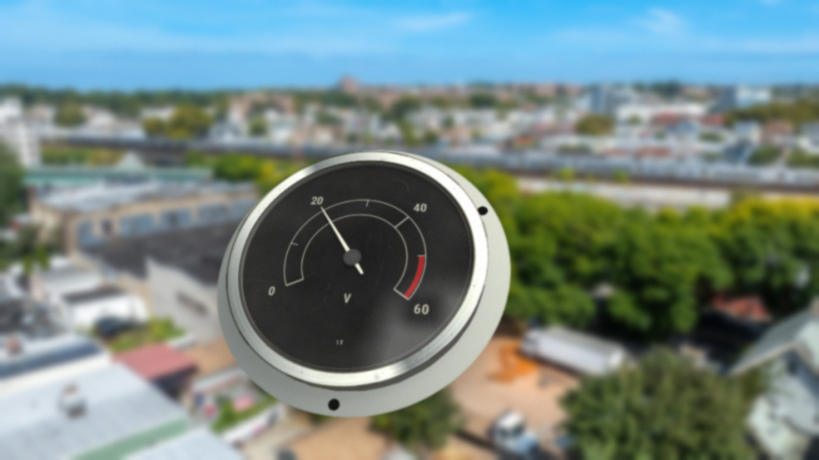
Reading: 20 V
